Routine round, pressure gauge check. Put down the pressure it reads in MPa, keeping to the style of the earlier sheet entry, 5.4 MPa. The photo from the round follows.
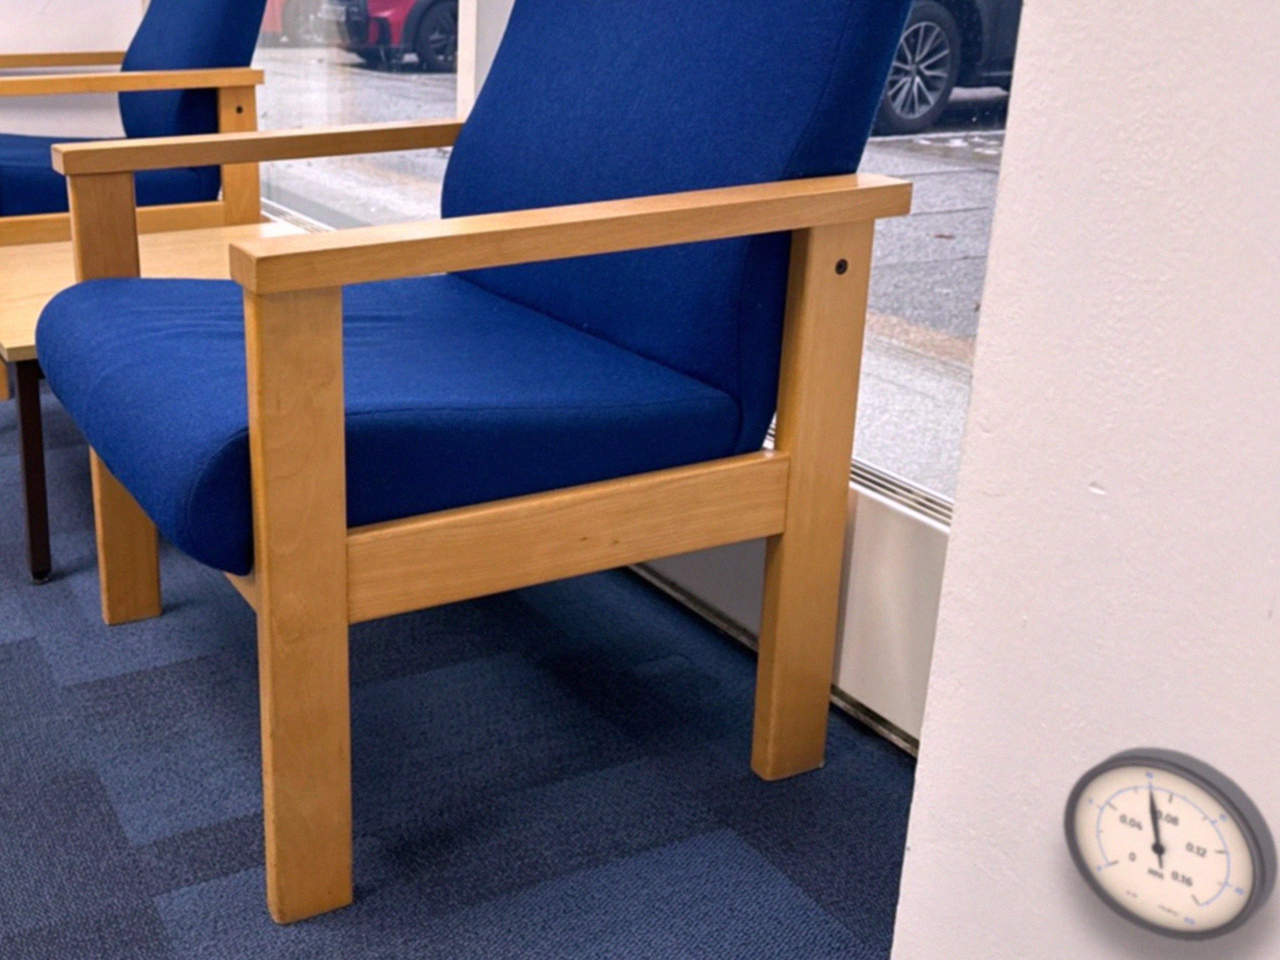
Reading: 0.07 MPa
